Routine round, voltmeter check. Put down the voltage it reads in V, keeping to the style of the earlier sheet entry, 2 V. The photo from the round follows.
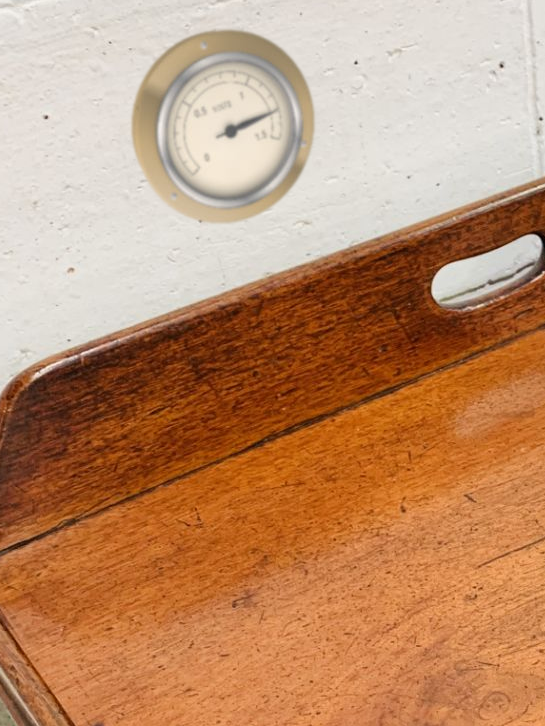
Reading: 1.3 V
